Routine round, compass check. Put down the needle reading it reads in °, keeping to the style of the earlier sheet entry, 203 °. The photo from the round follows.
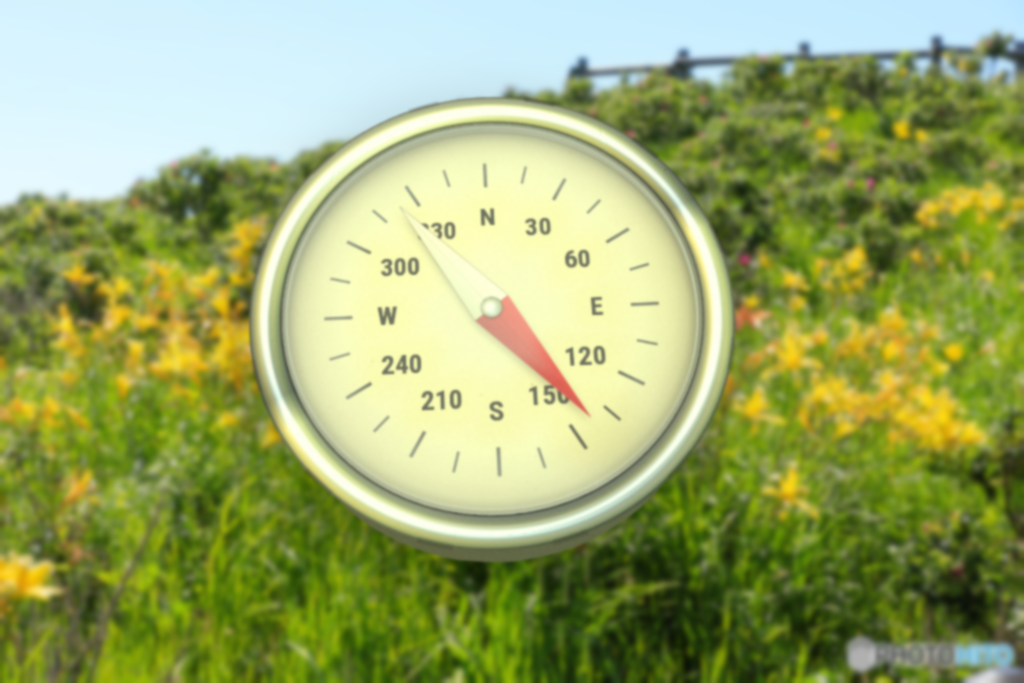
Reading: 142.5 °
